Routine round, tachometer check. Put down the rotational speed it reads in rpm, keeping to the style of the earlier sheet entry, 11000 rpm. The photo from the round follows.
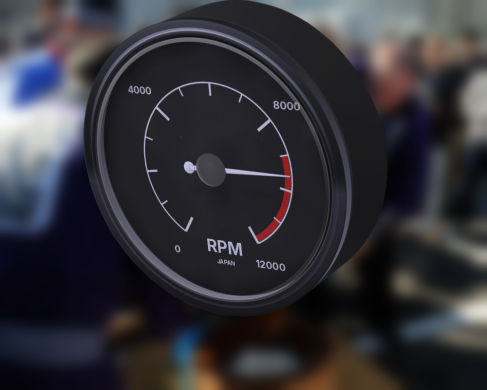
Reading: 9500 rpm
